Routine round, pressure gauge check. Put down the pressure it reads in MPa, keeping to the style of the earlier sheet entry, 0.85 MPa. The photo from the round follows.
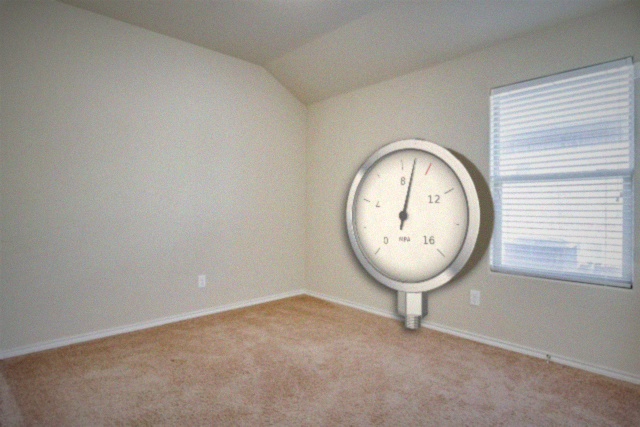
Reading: 9 MPa
